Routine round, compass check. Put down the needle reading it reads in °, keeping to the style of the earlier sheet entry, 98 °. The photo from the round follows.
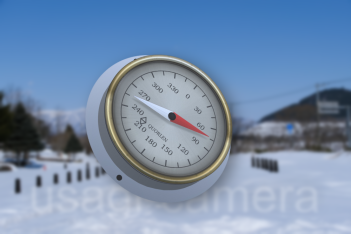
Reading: 75 °
